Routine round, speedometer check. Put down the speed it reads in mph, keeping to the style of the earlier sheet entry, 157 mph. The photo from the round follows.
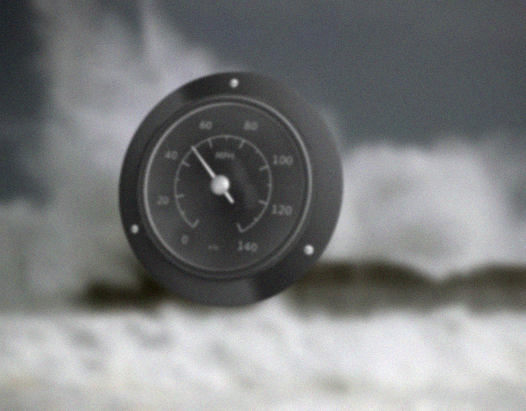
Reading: 50 mph
